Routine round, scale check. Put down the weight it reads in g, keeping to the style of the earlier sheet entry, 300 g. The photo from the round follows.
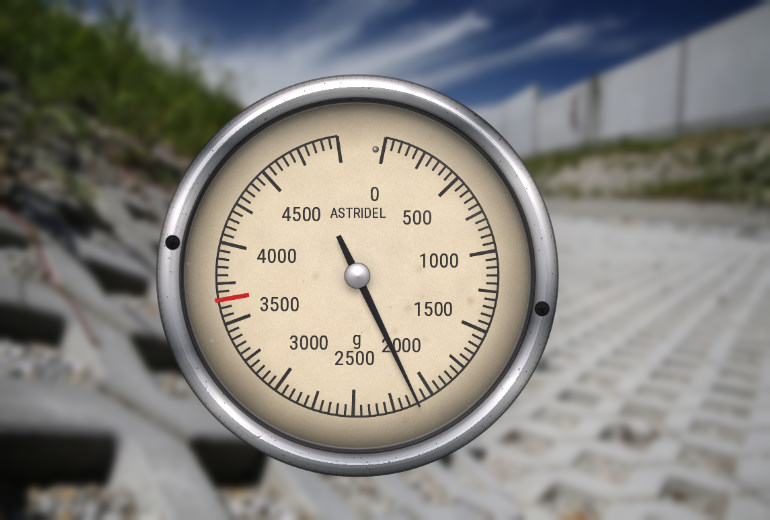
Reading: 2100 g
